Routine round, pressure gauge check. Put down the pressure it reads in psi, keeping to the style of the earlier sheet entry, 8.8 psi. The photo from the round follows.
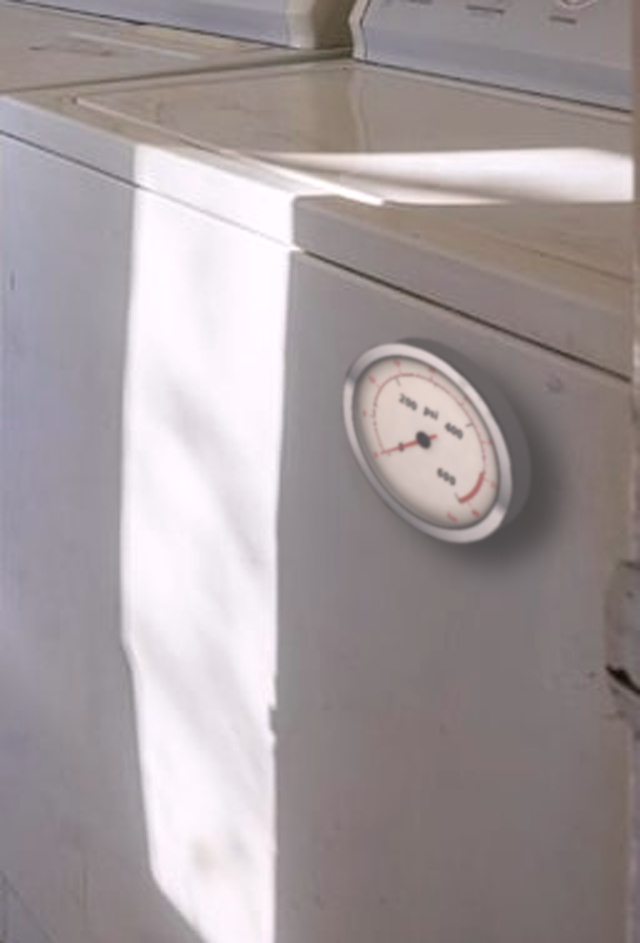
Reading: 0 psi
